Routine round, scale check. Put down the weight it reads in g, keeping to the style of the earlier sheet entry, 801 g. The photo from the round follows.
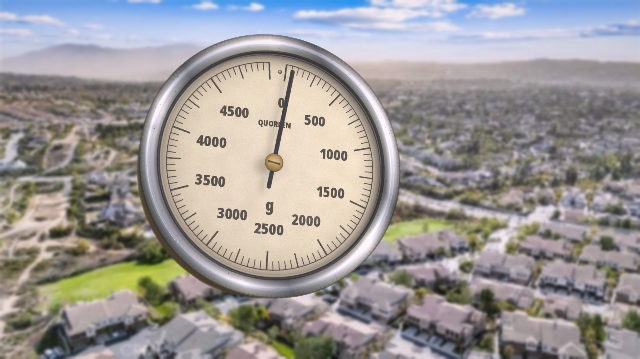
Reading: 50 g
